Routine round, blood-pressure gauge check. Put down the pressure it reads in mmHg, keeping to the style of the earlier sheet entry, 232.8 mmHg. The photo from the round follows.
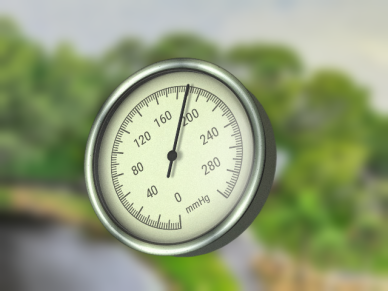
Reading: 190 mmHg
